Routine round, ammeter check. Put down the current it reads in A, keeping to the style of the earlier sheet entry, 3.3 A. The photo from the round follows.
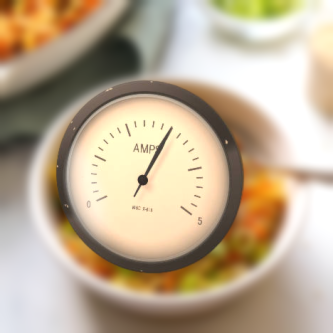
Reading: 3 A
